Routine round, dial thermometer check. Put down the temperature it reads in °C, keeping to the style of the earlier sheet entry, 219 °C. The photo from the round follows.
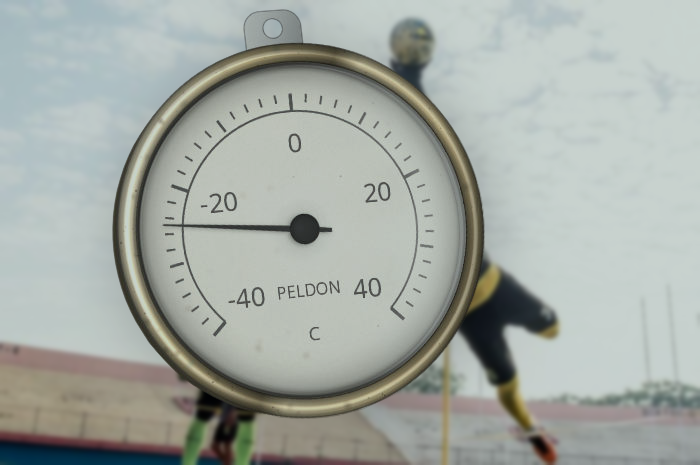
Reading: -25 °C
